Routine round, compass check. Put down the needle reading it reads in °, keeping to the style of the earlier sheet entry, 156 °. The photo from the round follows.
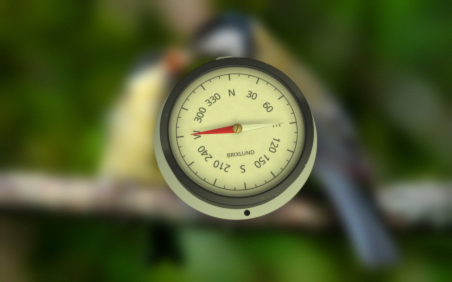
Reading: 270 °
